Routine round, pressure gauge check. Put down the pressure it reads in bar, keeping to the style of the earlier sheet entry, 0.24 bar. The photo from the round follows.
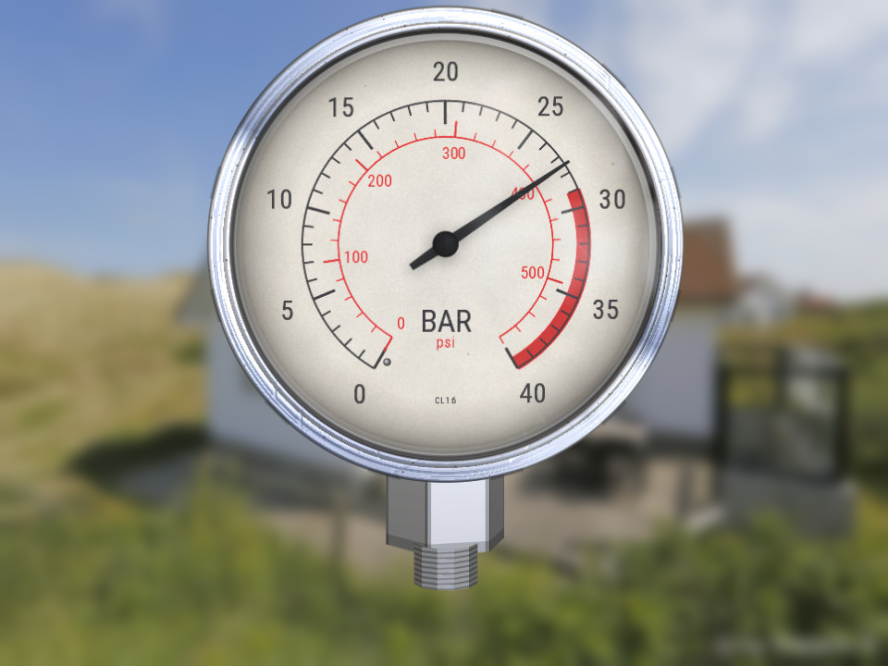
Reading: 27.5 bar
